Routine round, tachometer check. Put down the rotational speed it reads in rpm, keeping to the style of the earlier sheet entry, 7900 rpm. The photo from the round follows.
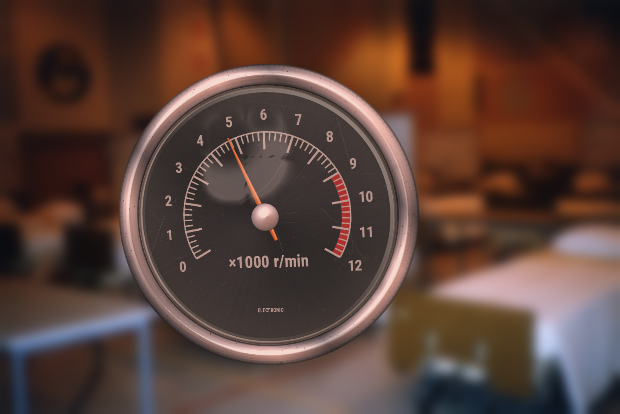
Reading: 4800 rpm
